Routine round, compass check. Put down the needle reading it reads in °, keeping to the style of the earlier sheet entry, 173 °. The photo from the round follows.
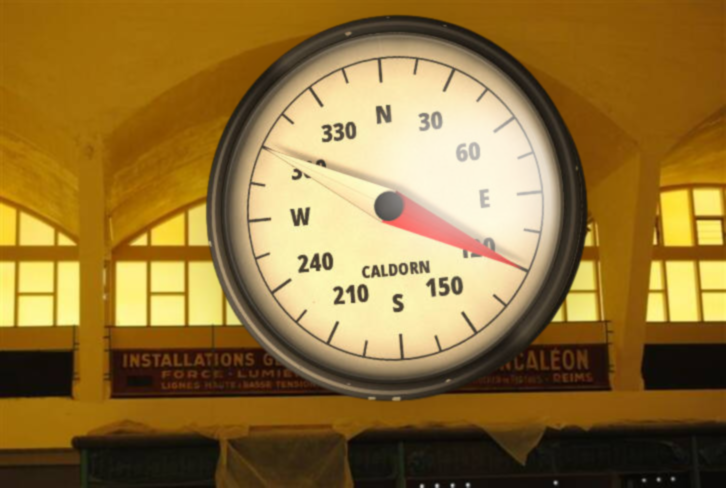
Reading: 120 °
